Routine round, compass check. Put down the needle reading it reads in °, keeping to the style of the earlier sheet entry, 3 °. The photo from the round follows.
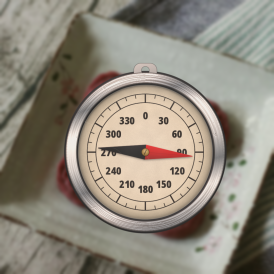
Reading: 95 °
